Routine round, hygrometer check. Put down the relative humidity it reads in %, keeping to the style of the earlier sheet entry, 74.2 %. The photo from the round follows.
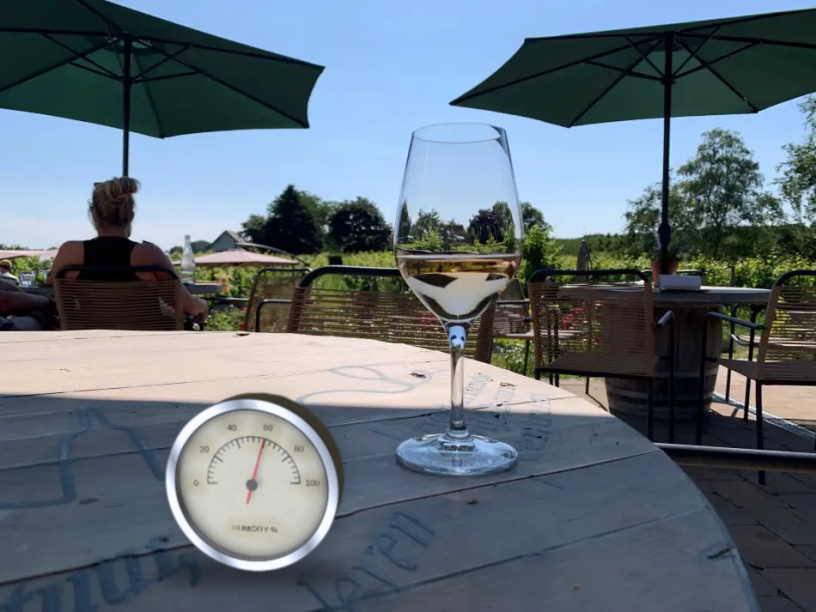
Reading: 60 %
